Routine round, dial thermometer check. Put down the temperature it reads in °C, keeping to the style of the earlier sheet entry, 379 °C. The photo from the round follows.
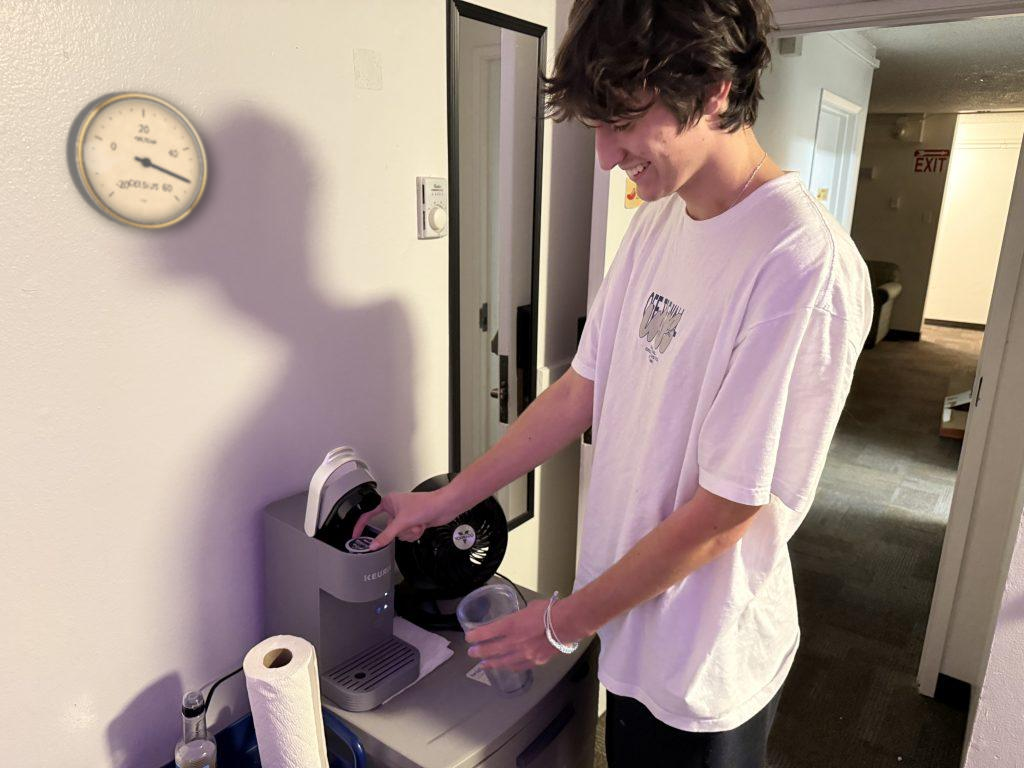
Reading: 52 °C
